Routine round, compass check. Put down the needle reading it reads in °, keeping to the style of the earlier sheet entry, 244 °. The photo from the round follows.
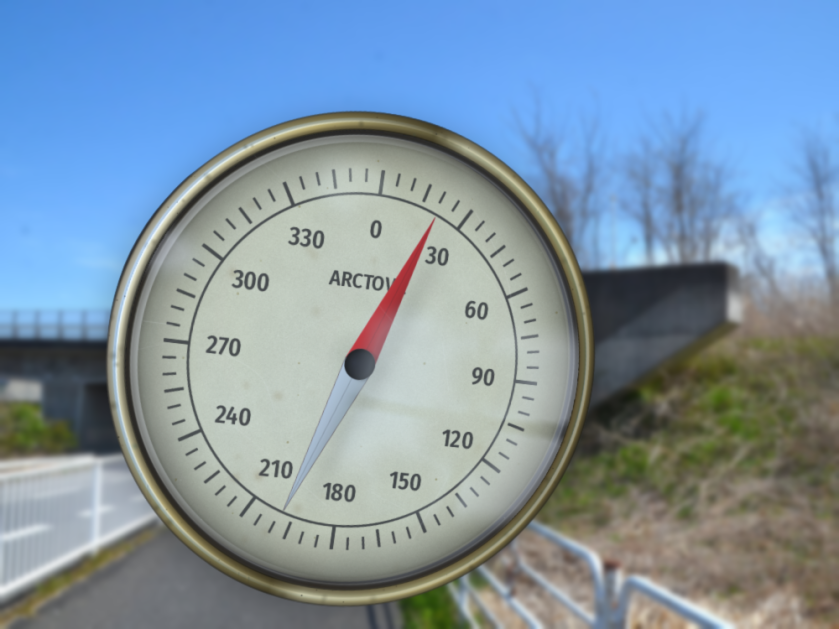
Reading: 20 °
